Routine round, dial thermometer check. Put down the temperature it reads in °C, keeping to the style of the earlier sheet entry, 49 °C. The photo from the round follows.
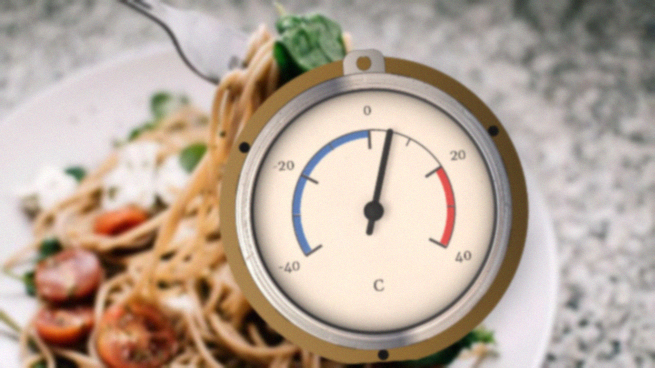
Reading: 5 °C
